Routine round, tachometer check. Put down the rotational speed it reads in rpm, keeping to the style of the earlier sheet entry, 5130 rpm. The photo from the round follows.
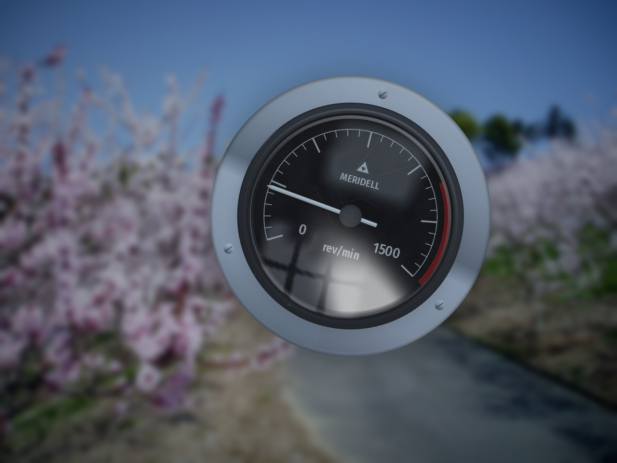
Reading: 225 rpm
